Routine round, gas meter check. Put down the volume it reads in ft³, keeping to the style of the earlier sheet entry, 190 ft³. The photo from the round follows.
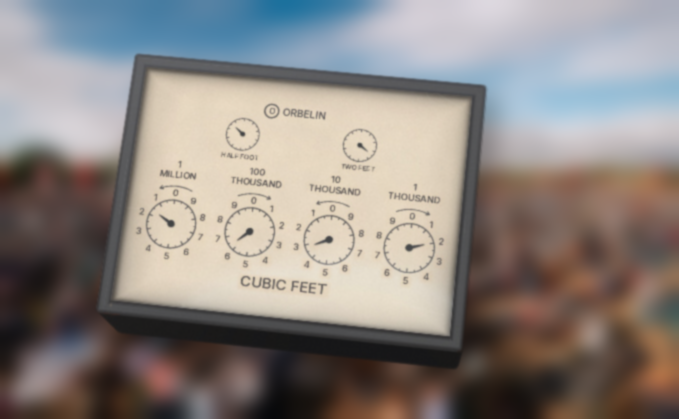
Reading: 163200 ft³
